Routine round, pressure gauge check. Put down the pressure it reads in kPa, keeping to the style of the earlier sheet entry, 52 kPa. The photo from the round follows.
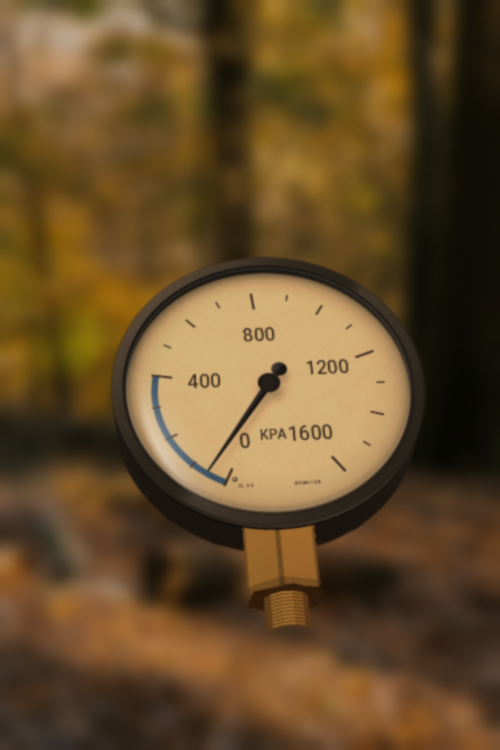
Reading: 50 kPa
